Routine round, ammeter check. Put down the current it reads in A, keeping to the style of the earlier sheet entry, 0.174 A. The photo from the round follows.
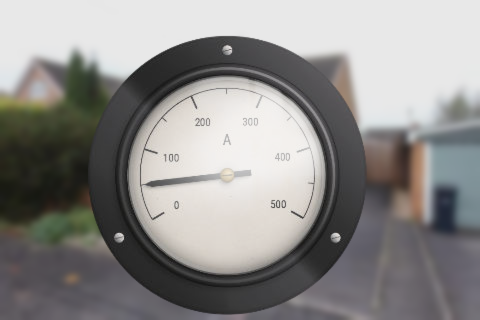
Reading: 50 A
